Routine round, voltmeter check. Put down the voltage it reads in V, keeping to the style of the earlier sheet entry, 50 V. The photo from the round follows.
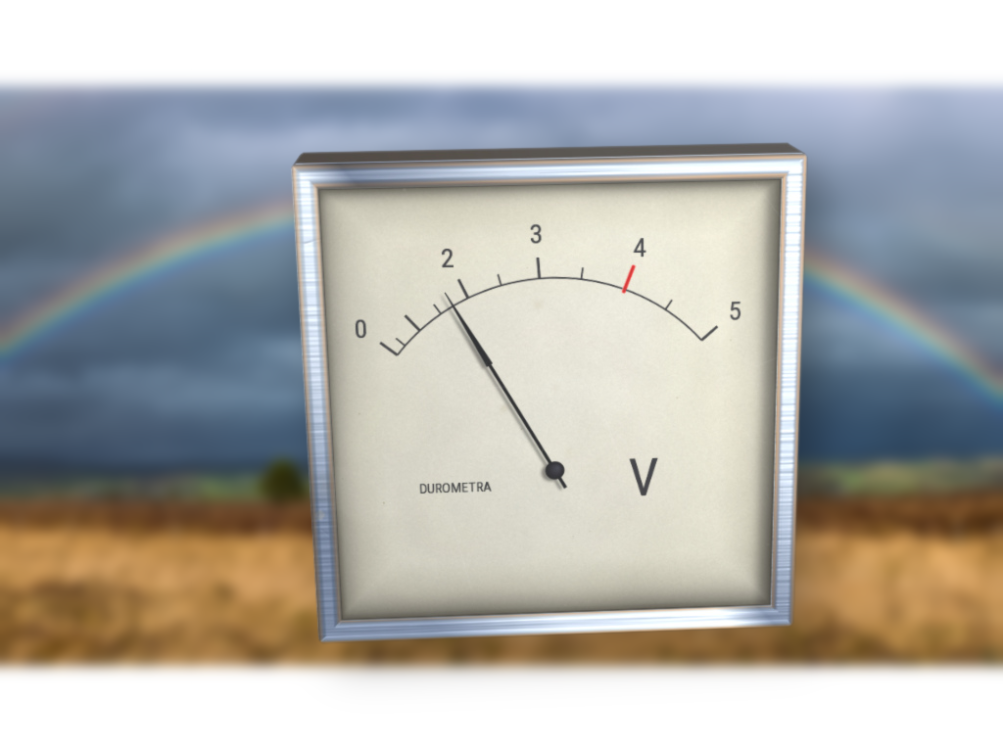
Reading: 1.75 V
